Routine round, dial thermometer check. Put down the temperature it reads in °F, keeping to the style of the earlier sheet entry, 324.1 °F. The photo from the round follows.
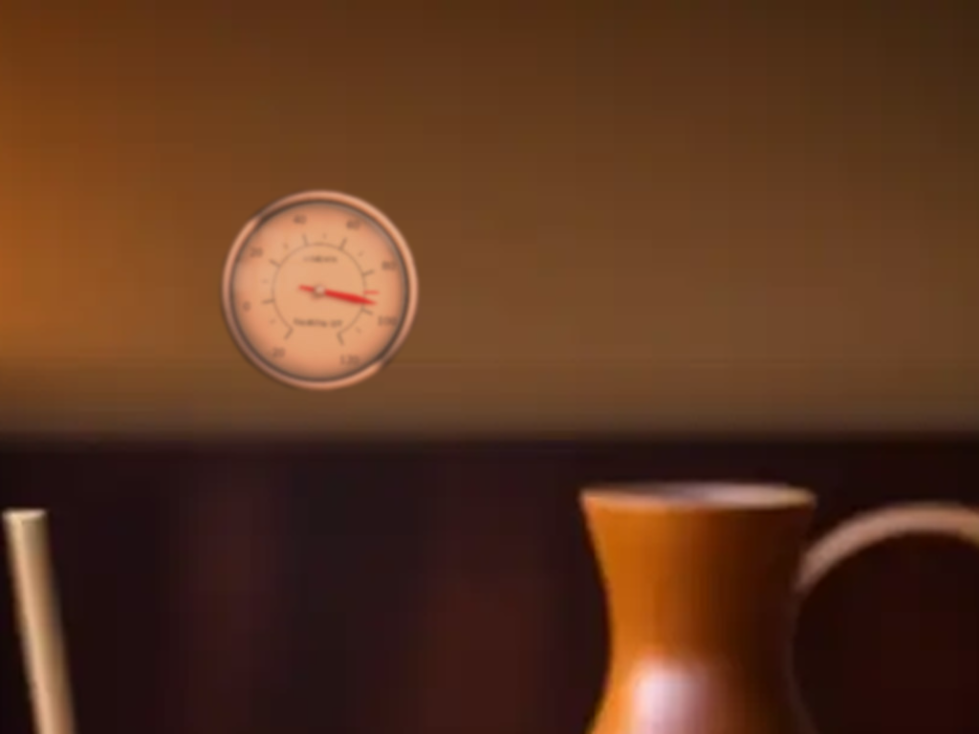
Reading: 95 °F
